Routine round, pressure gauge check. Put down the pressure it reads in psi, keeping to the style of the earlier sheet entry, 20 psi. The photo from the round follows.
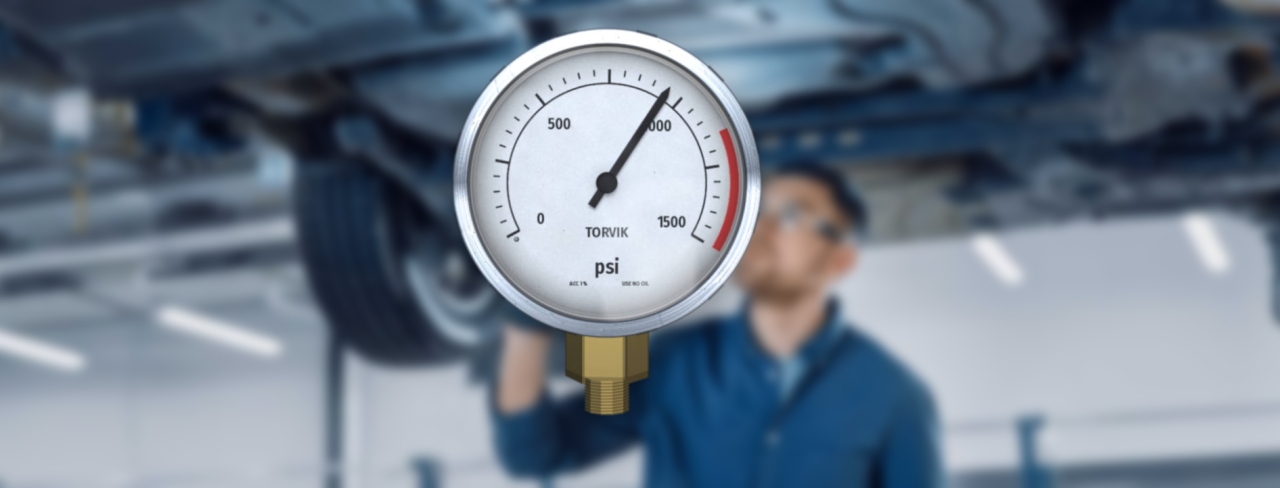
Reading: 950 psi
